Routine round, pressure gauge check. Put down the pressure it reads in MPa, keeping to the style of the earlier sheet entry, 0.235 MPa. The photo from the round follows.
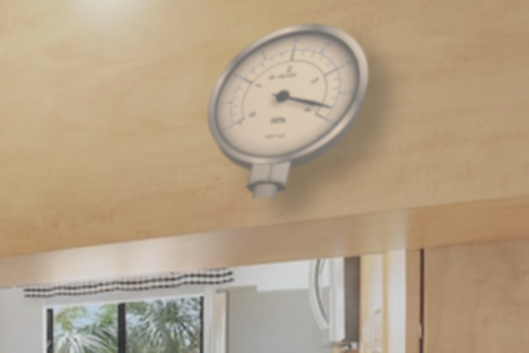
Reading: 3.8 MPa
